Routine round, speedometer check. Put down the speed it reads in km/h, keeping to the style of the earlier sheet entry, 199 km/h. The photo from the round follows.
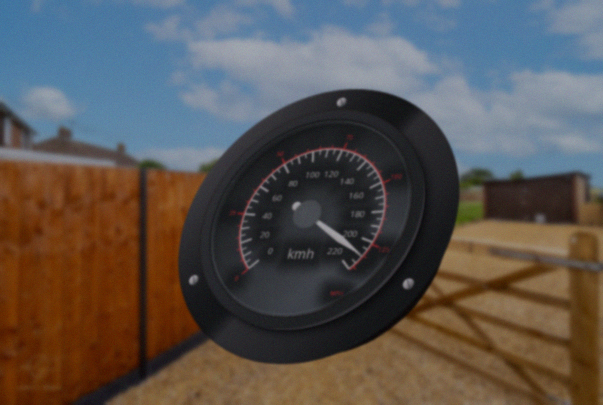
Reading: 210 km/h
